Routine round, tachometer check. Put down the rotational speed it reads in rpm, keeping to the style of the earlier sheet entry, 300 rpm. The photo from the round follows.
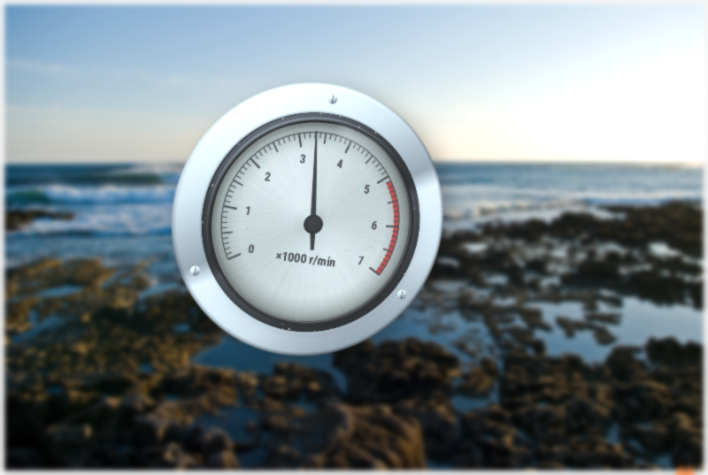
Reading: 3300 rpm
